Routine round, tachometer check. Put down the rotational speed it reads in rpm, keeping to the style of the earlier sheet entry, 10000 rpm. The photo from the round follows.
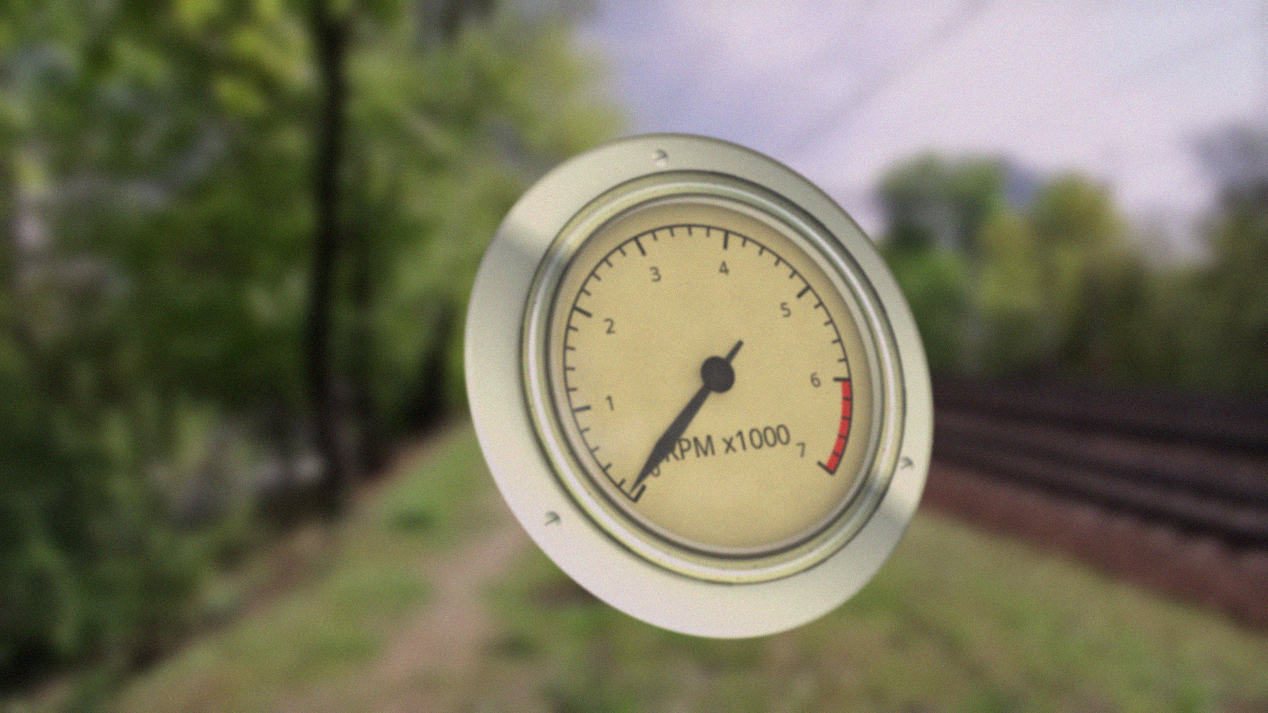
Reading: 100 rpm
